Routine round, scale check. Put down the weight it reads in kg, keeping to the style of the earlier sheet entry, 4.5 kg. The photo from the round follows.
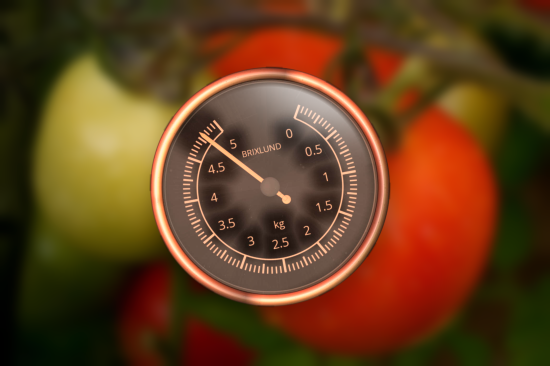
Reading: 4.8 kg
